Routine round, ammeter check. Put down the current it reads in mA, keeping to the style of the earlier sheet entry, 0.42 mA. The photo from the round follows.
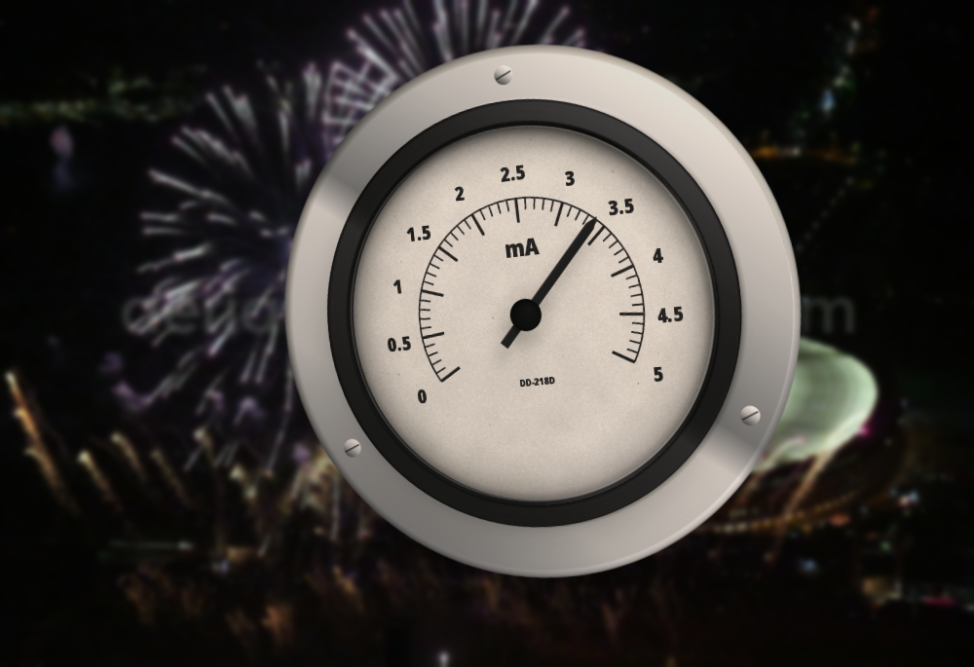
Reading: 3.4 mA
